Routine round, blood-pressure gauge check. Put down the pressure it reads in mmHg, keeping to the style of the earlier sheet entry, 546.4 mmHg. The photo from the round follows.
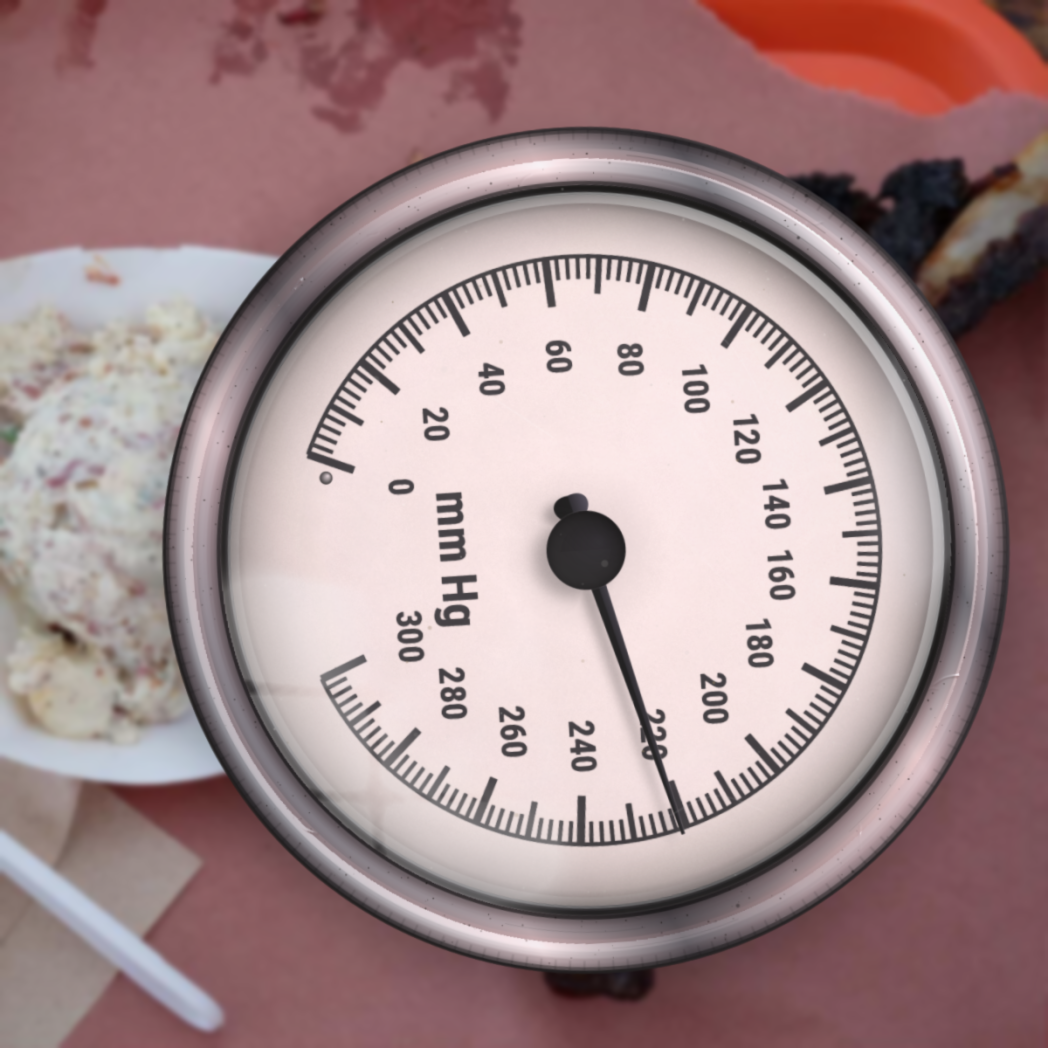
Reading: 221 mmHg
